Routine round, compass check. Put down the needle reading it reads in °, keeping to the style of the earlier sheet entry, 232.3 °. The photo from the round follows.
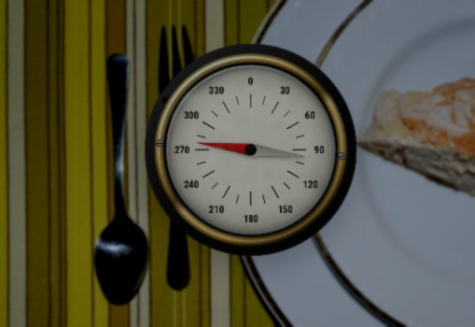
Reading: 277.5 °
